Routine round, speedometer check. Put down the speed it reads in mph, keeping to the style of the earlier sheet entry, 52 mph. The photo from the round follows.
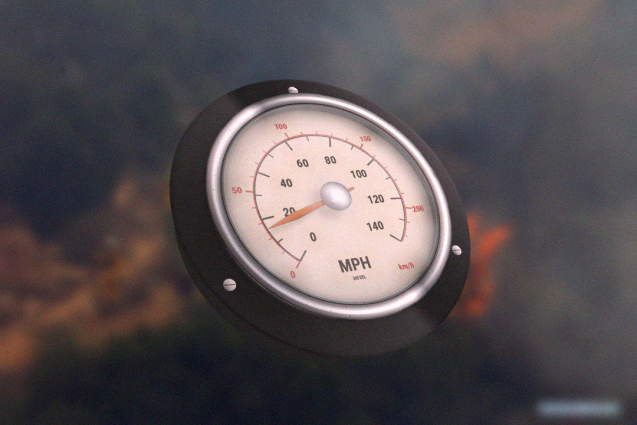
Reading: 15 mph
